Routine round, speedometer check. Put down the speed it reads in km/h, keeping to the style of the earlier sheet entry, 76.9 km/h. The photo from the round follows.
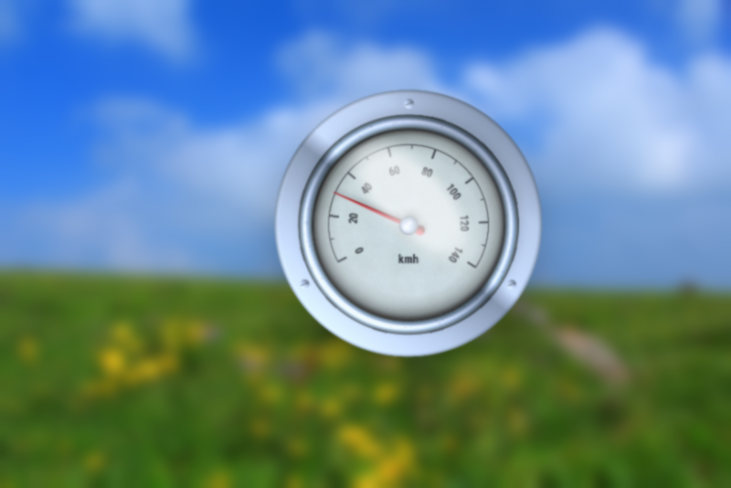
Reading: 30 km/h
